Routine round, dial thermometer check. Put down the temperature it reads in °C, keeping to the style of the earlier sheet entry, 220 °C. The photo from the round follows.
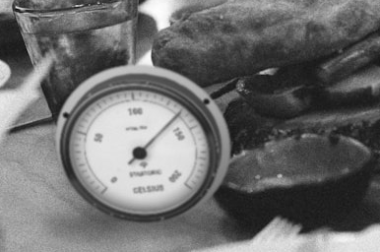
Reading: 135 °C
